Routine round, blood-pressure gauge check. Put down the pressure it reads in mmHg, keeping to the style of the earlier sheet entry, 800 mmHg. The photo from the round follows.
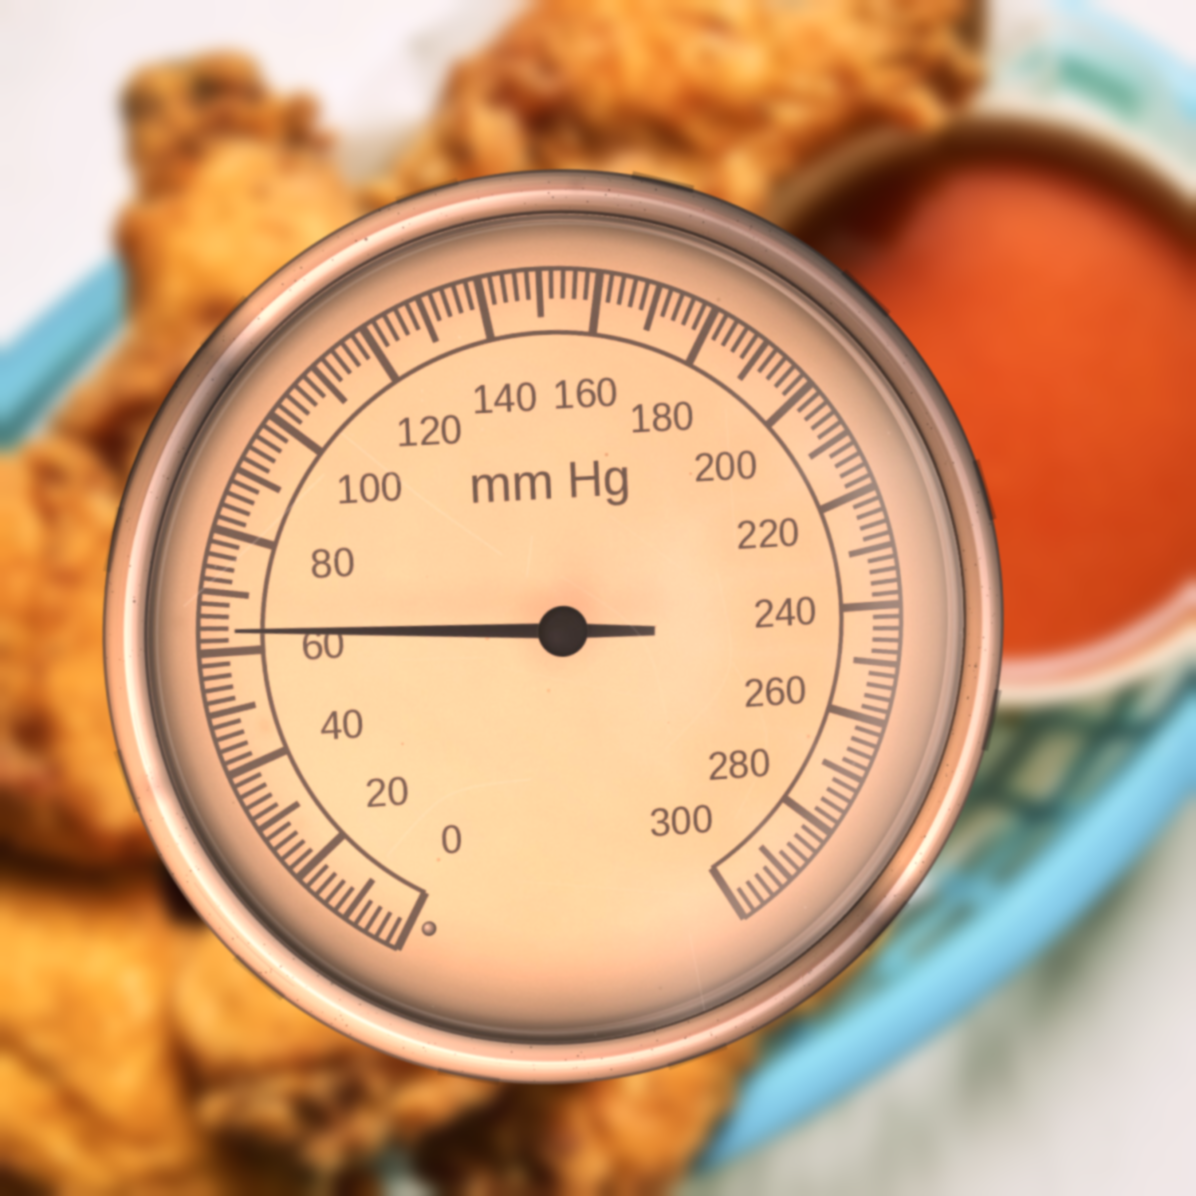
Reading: 64 mmHg
